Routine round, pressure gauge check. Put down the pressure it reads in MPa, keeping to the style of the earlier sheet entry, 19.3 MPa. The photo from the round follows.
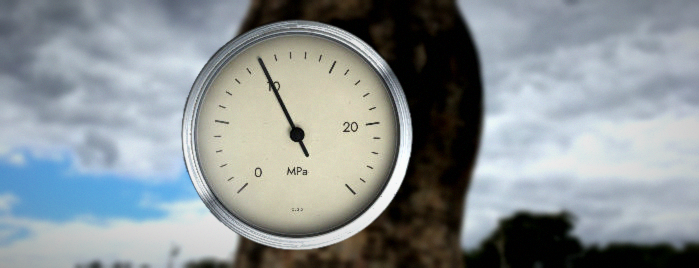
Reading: 10 MPa
